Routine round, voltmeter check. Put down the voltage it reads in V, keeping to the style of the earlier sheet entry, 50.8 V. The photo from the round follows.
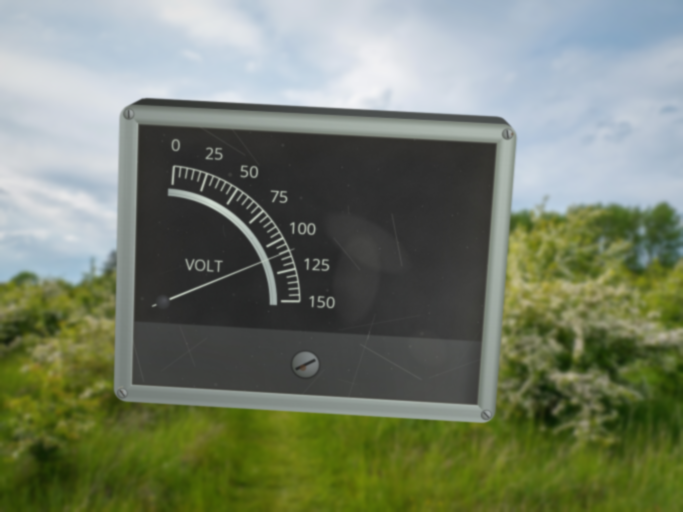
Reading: 110 V
